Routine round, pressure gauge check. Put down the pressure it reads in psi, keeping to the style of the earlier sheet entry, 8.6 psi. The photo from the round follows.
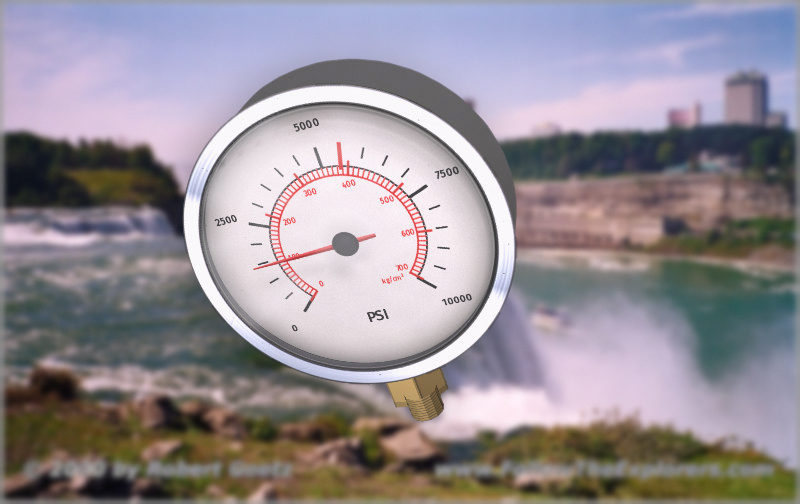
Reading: 1500 psi
